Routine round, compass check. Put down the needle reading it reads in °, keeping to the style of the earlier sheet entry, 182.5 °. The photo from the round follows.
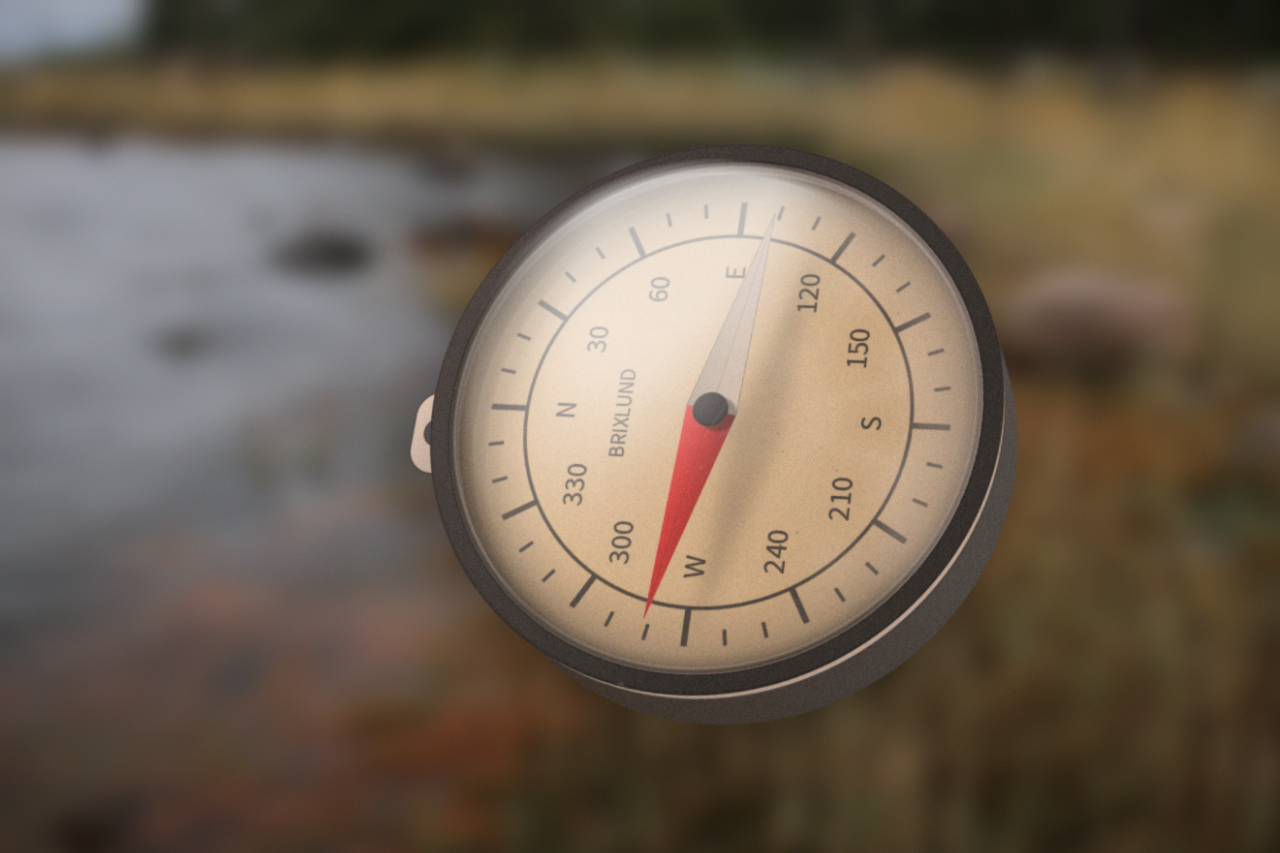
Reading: 280 °
